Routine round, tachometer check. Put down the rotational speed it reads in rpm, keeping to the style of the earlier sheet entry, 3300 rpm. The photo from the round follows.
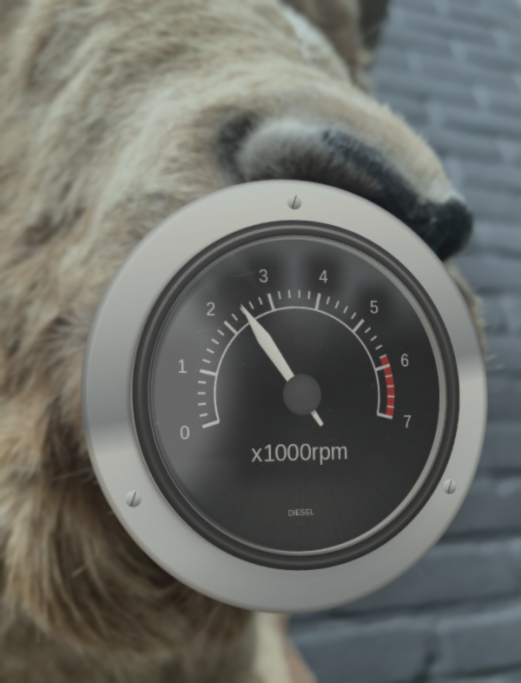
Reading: 2400 rpm
